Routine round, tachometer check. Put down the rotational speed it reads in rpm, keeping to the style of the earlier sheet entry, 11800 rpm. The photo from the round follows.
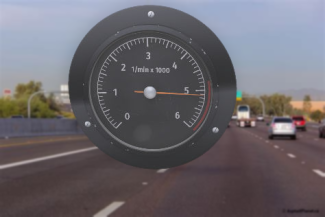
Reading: 5100 rpm
